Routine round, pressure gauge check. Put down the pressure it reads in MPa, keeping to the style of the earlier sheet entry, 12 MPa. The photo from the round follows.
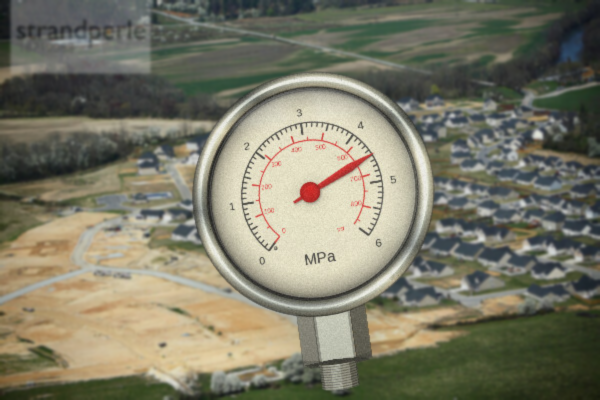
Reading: 4.5 MPa
